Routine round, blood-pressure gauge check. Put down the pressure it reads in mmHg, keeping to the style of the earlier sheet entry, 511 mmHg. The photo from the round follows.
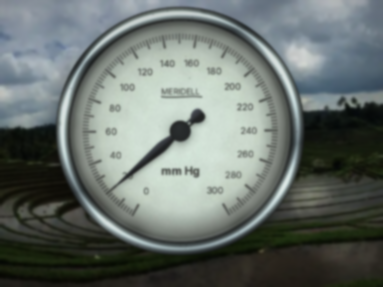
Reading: 20 mmHg
